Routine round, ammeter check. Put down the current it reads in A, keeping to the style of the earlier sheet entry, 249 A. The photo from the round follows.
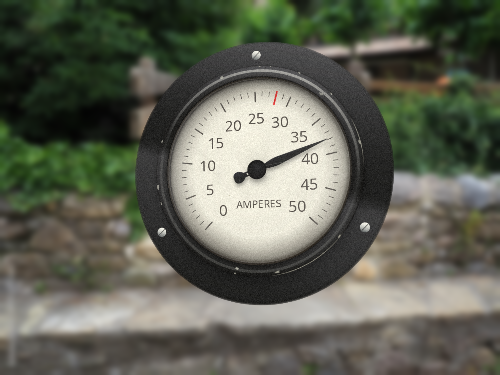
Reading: 38 A
